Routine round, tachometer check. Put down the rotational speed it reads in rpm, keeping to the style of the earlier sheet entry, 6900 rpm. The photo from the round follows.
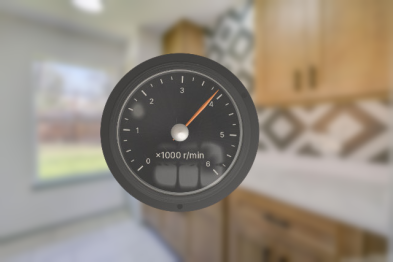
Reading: 3875 rpm
